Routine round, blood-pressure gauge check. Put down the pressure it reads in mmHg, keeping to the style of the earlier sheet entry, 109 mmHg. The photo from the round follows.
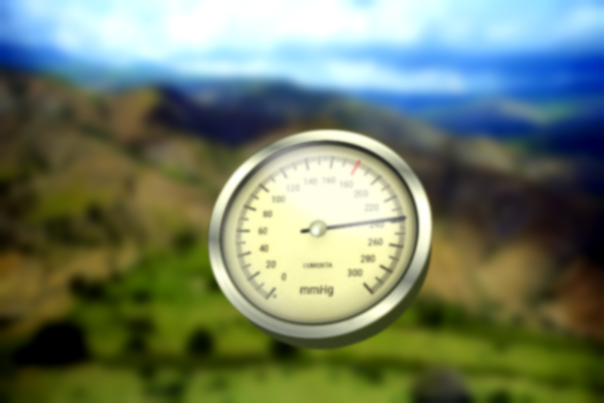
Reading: 240 mmHg
